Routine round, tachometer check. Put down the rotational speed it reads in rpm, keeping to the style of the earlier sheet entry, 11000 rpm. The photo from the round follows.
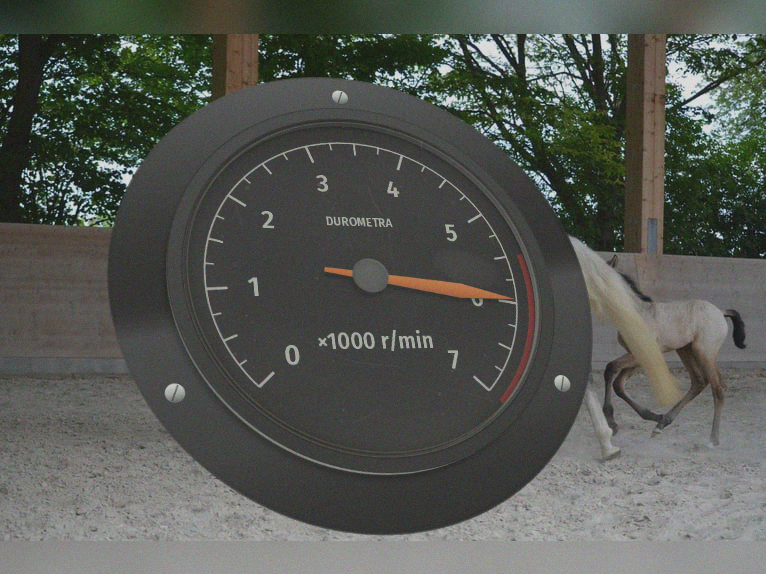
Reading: 6000 rpm
